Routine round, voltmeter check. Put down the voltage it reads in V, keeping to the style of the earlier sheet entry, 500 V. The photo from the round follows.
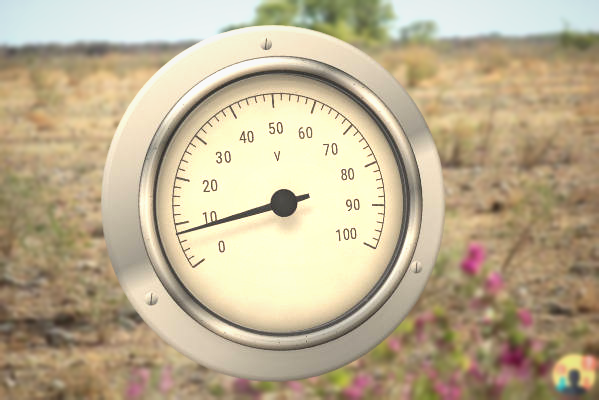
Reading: 8 V
